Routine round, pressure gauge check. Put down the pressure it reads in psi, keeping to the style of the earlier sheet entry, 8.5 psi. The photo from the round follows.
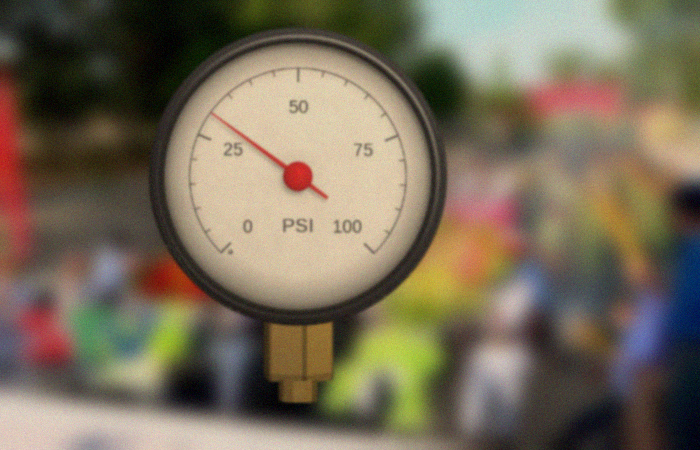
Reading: 30 psi
